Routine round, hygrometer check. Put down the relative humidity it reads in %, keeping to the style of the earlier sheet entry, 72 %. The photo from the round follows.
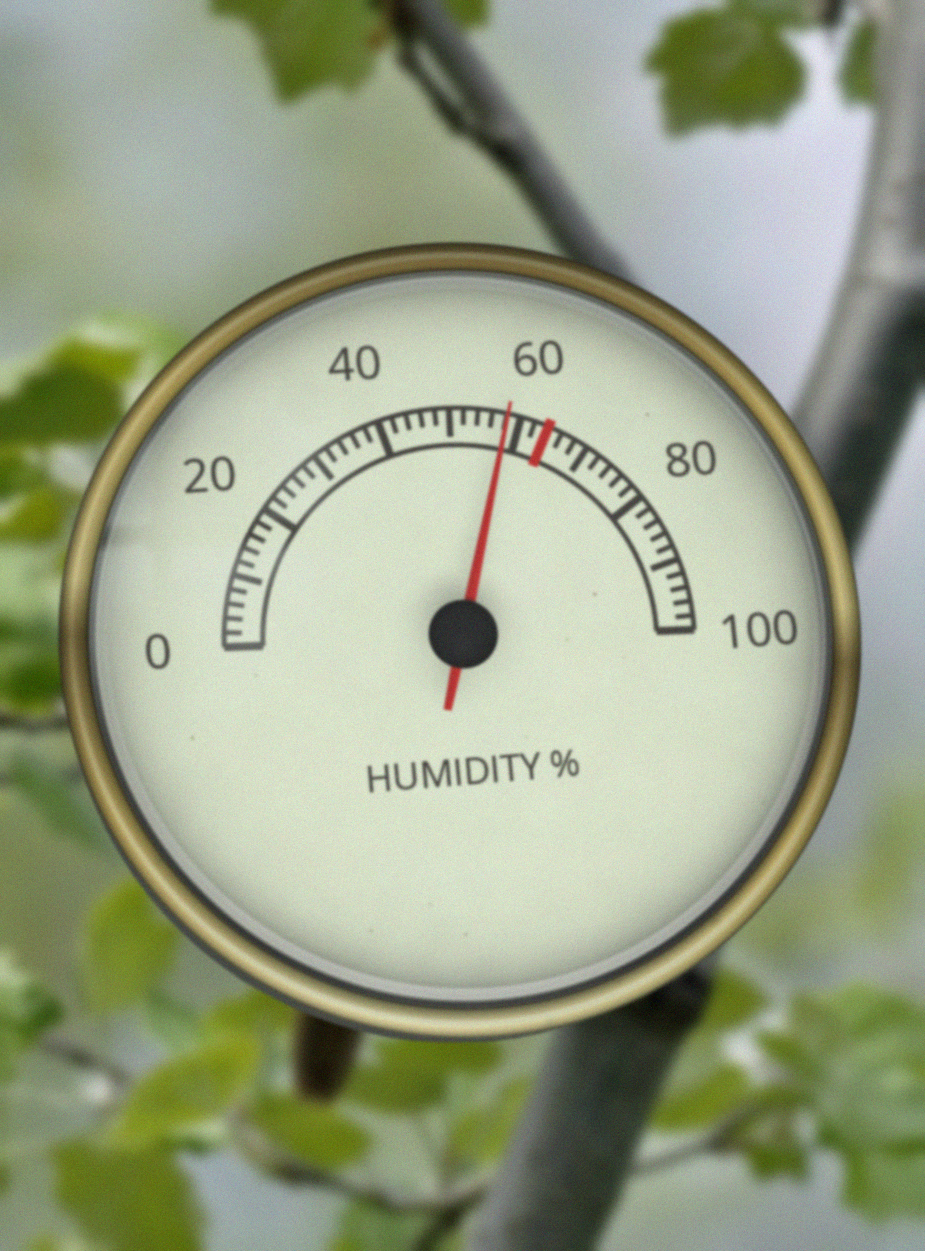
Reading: 58 %
